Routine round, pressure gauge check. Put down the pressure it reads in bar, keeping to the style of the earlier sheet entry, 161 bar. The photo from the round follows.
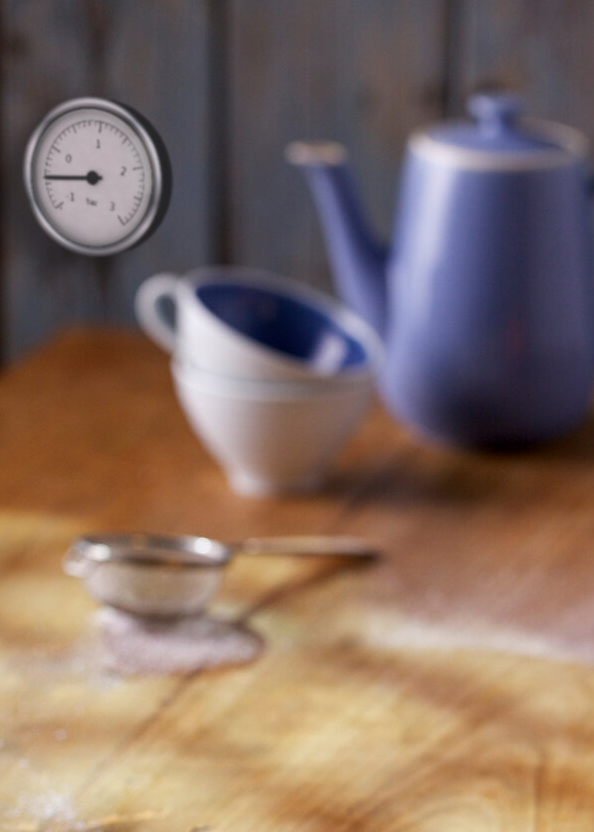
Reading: -0.5 bar
